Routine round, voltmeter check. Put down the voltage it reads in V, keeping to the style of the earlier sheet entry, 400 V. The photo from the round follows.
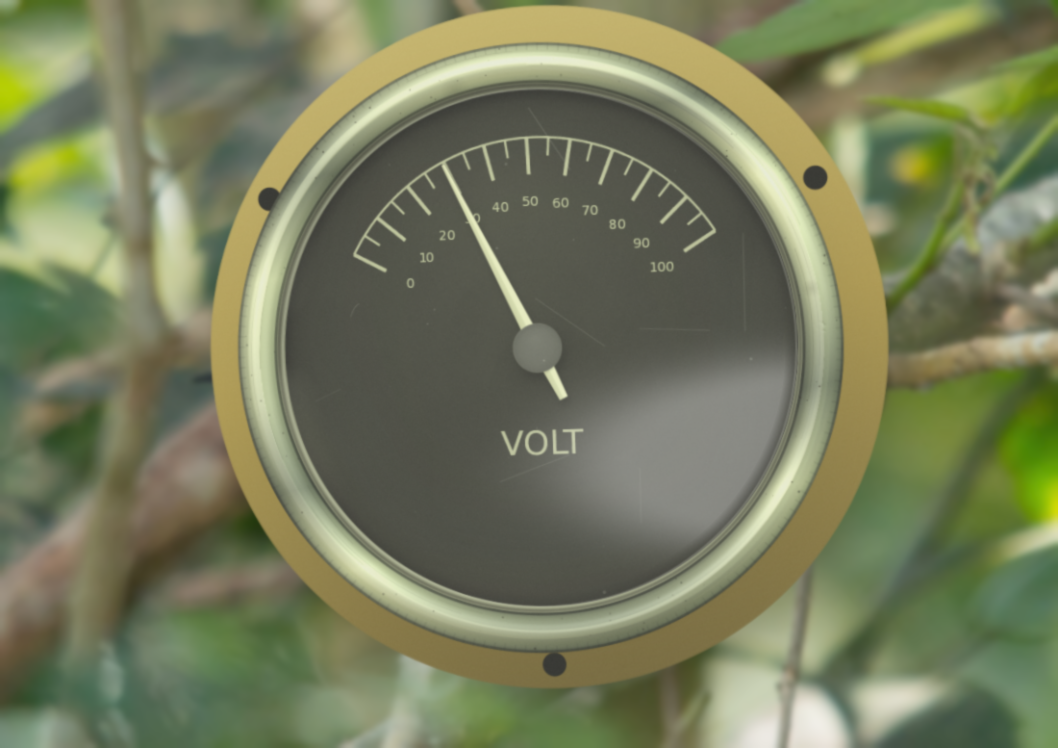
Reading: 30 V
